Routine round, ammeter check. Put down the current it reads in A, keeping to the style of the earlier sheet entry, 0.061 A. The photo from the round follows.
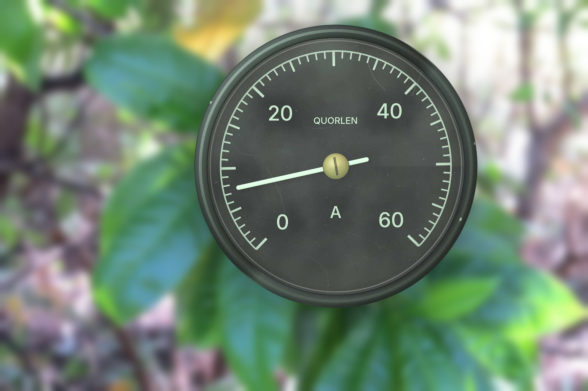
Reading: 7.5 A
